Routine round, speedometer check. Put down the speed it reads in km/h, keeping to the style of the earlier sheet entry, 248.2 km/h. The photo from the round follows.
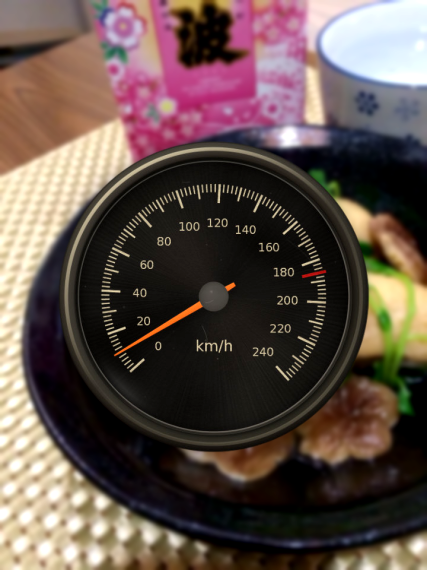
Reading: 10 km/h
